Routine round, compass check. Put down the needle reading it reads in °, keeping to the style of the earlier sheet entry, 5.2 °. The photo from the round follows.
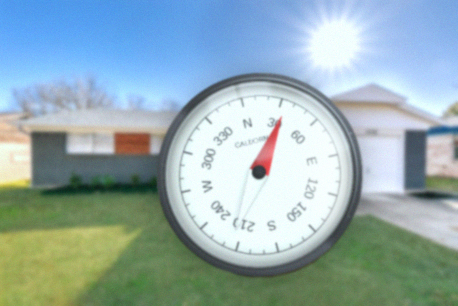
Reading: 35 °
